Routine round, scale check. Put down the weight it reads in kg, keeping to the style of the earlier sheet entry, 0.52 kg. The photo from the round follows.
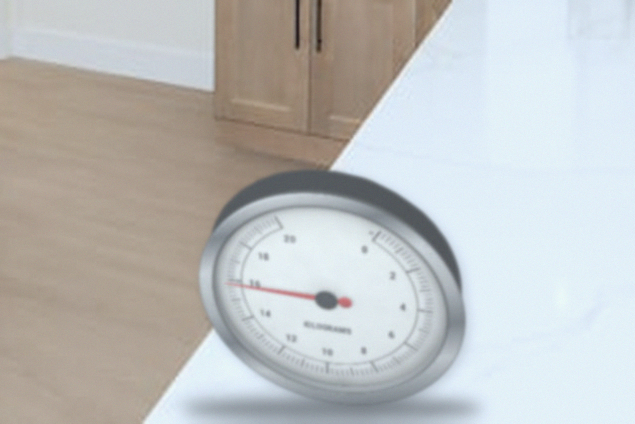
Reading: 16 kg
